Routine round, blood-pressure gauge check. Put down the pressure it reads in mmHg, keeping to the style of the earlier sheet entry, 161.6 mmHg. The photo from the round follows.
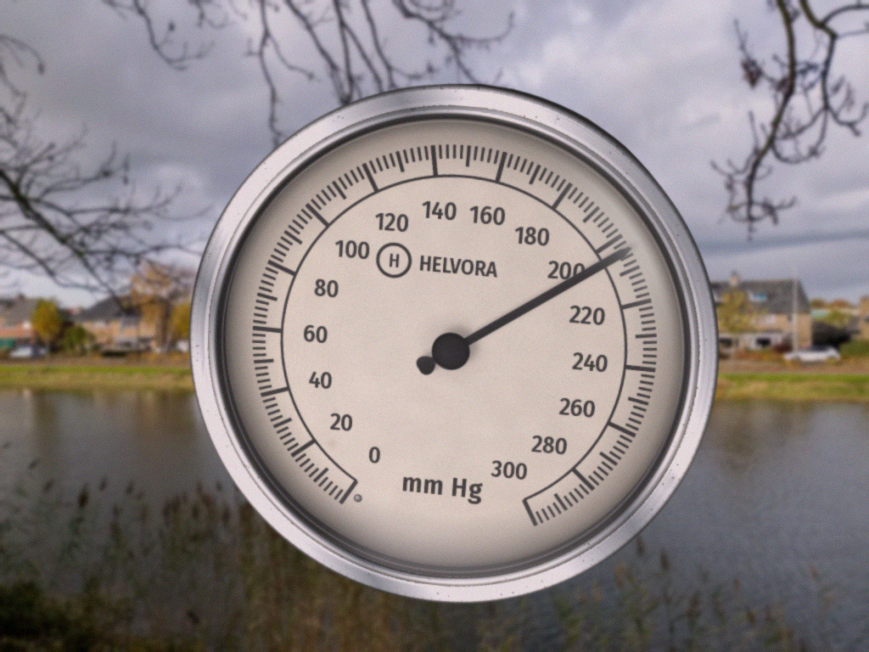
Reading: 204 mmHg
